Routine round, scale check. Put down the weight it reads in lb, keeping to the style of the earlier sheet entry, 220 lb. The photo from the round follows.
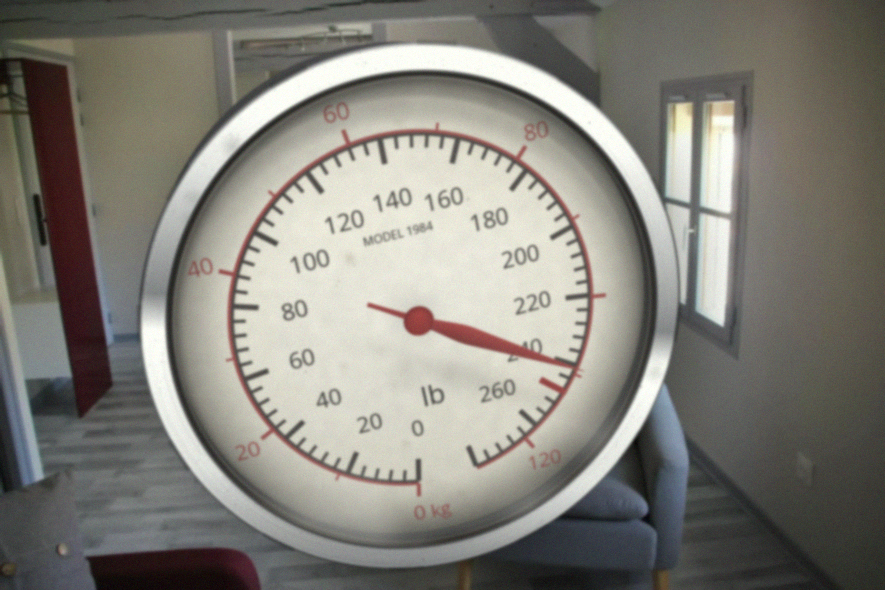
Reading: 240 lb
